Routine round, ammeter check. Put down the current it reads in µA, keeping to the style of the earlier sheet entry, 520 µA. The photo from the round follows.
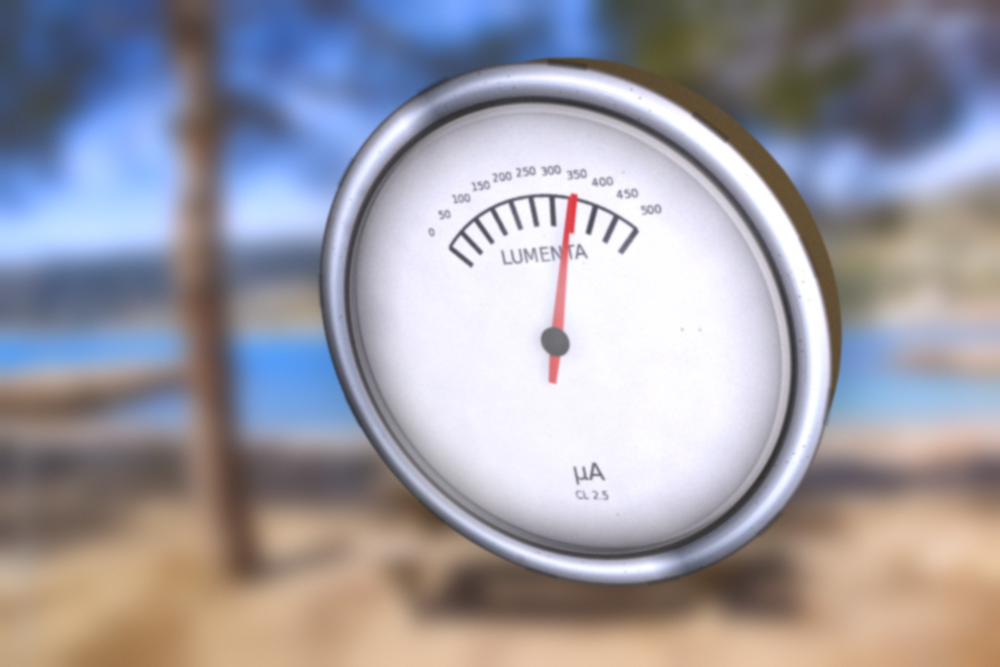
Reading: 350 µA
